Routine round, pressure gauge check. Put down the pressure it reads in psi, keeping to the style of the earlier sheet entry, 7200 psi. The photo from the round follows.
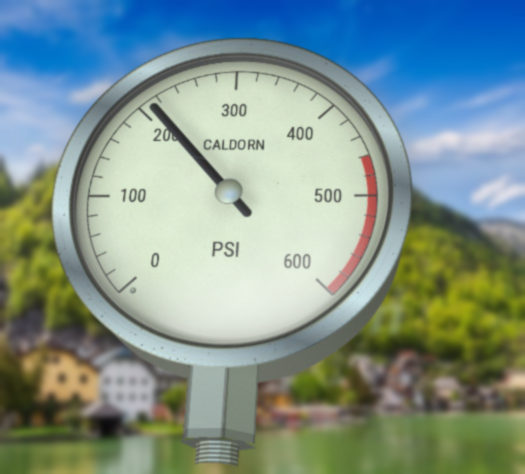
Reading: 210 psi
